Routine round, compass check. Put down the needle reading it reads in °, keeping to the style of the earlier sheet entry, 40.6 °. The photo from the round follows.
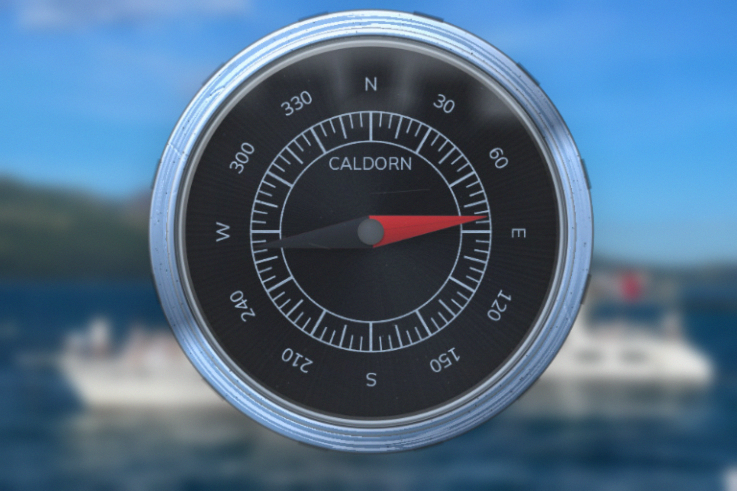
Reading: 82.5 °
